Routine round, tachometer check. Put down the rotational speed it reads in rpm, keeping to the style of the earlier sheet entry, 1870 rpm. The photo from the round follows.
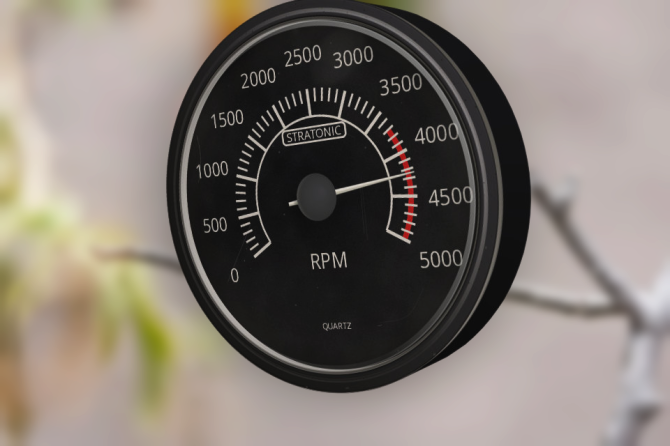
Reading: 4250 rpm
